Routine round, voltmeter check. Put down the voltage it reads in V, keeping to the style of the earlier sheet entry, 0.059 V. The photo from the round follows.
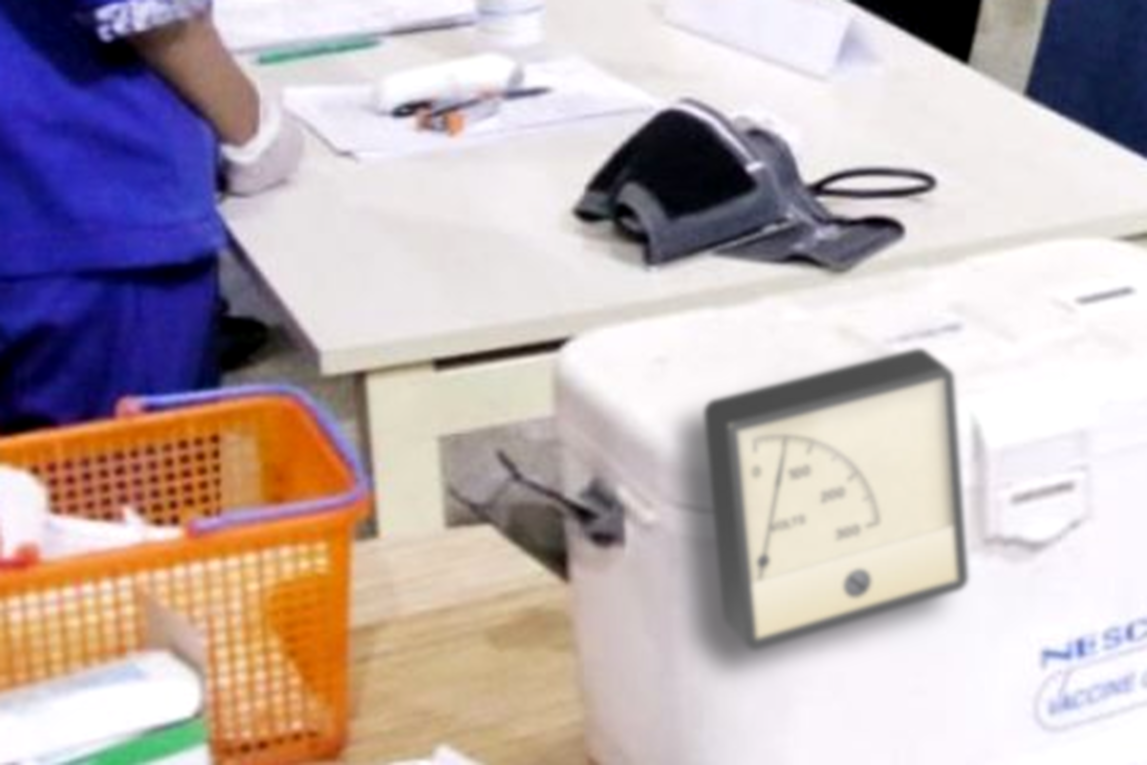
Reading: 50 V
